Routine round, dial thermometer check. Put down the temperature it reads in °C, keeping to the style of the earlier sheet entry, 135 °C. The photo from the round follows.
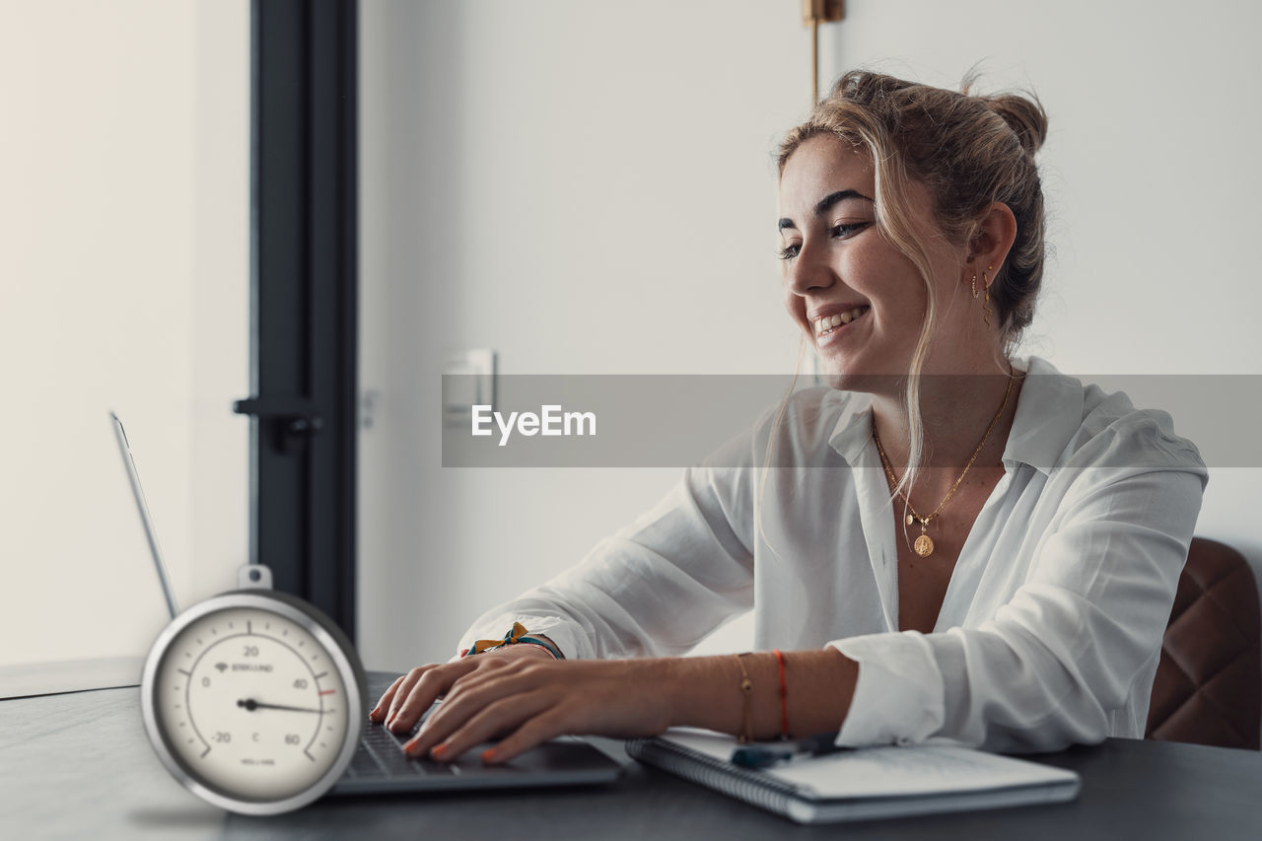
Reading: 48 °C
